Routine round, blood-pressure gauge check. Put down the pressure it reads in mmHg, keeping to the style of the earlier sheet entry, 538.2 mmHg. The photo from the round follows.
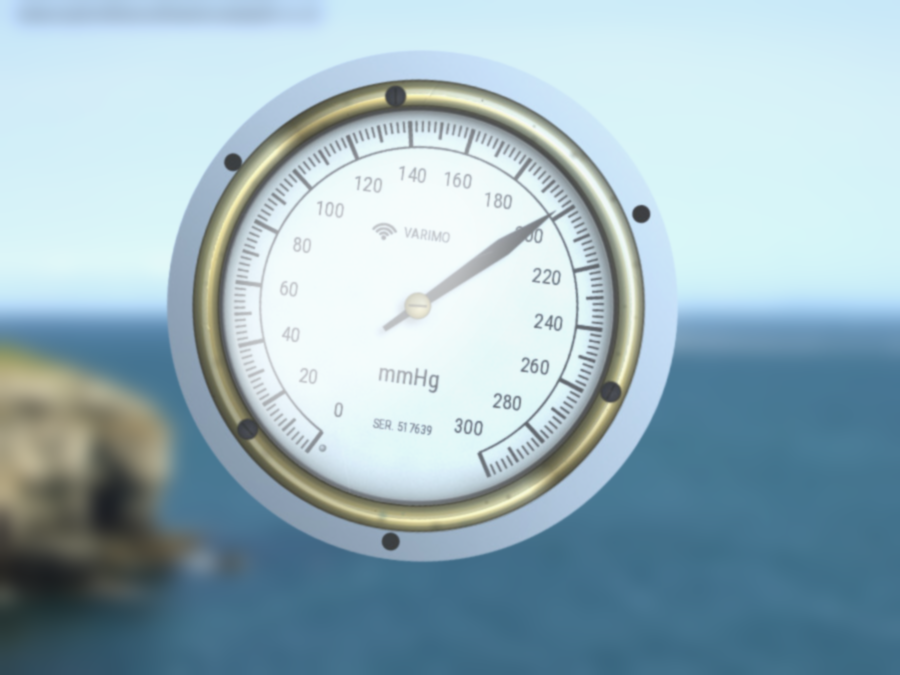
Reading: 198 mmHg
